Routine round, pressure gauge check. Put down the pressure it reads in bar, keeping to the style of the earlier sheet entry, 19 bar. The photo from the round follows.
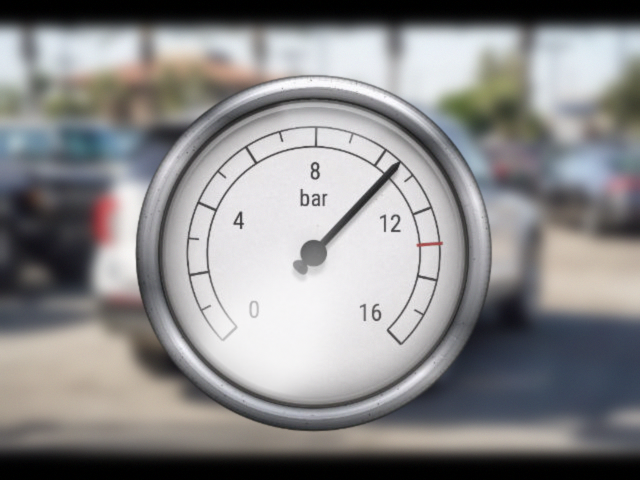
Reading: 10.5 bar
